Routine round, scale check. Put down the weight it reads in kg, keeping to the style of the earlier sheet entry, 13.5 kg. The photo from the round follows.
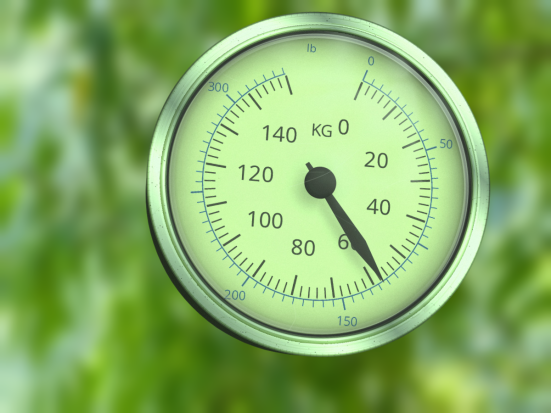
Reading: 58 kg
